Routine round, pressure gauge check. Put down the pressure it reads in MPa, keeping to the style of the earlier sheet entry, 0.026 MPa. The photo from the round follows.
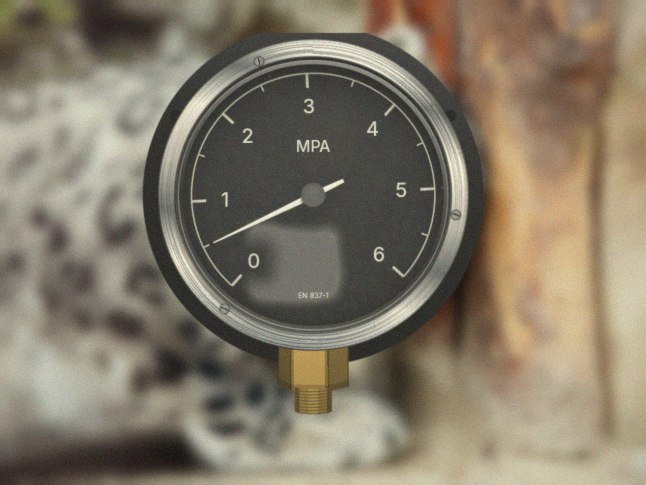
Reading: 0.5 MPa
